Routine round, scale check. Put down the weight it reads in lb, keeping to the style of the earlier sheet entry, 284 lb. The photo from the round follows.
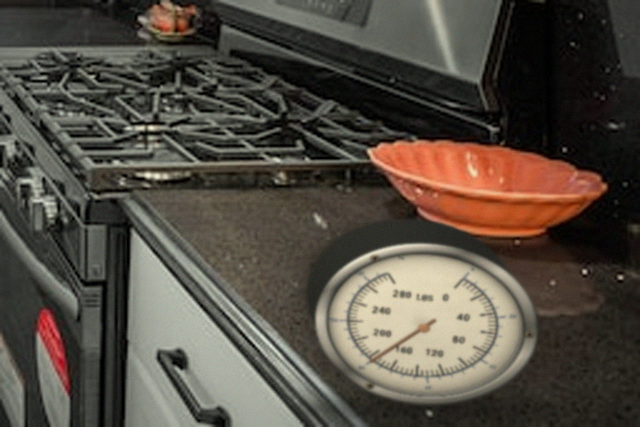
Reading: 180 lb
